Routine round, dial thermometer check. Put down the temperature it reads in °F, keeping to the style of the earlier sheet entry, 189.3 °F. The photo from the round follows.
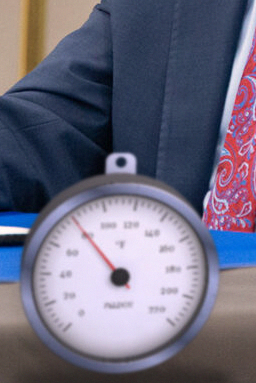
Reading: 80 °F
